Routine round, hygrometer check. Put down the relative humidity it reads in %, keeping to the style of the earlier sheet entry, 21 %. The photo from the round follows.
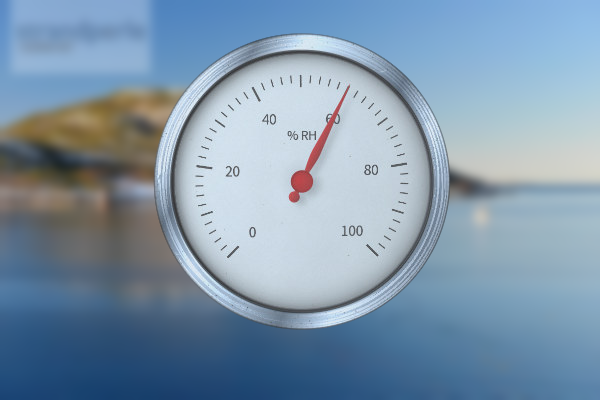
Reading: 60 %
